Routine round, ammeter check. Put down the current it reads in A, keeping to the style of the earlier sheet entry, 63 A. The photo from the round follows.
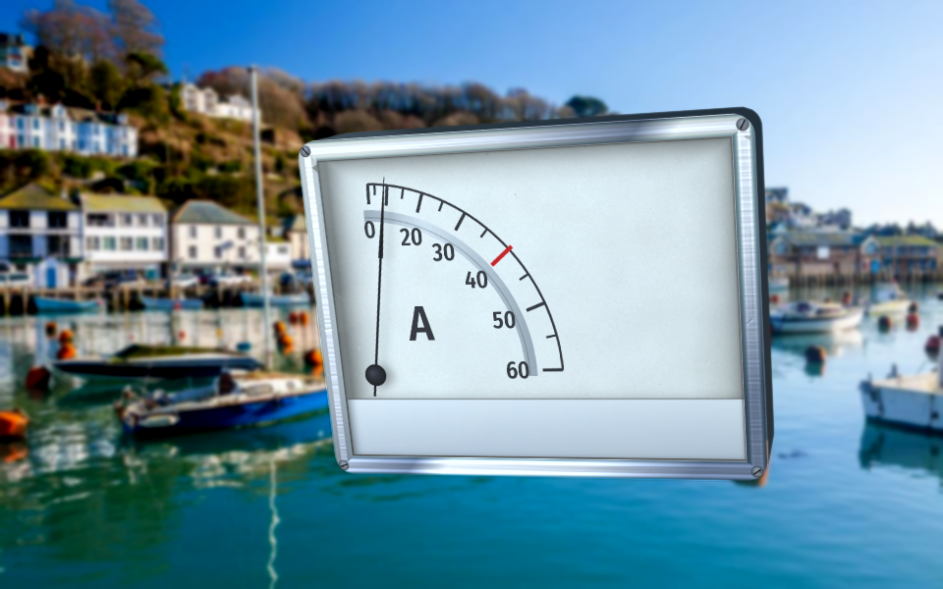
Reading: 10 A
